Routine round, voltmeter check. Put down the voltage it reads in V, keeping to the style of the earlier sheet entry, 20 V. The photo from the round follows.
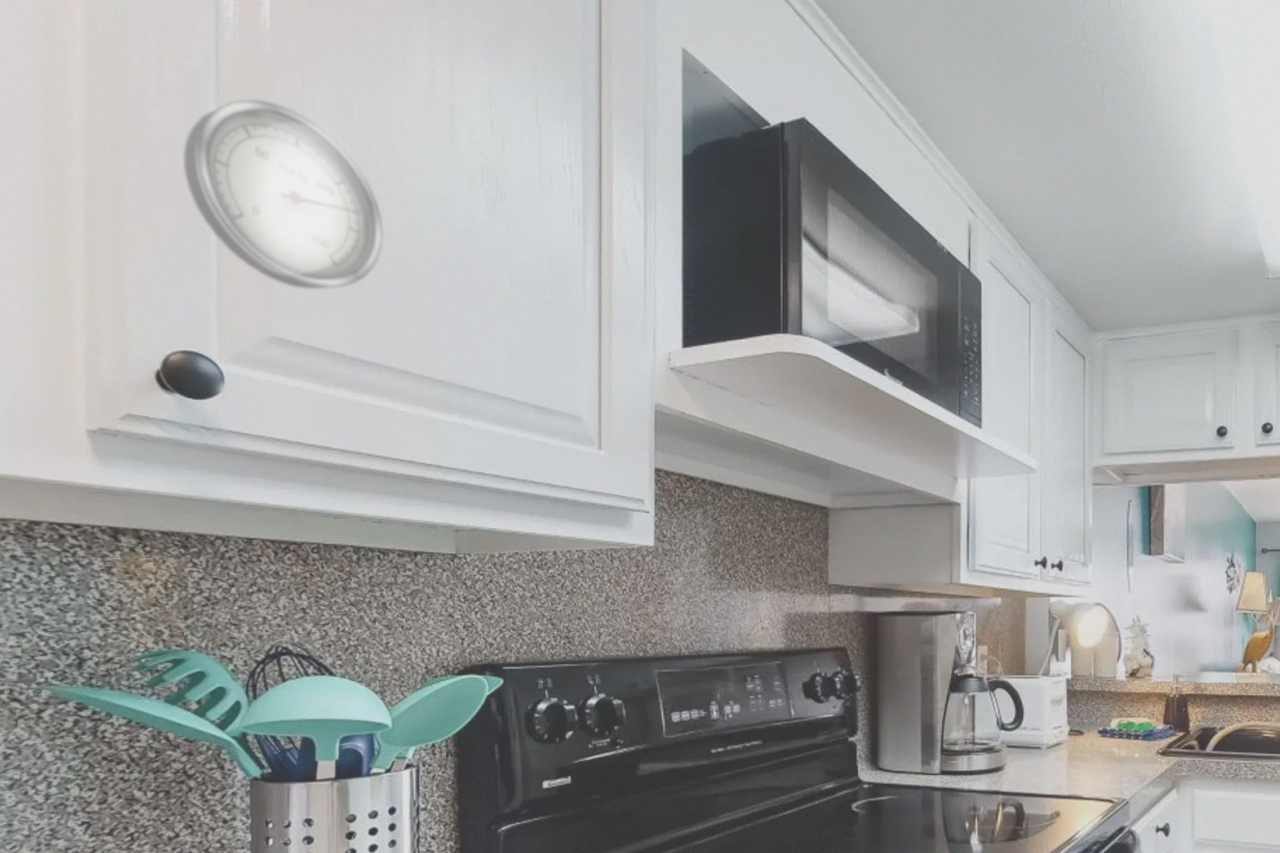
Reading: 115 V
